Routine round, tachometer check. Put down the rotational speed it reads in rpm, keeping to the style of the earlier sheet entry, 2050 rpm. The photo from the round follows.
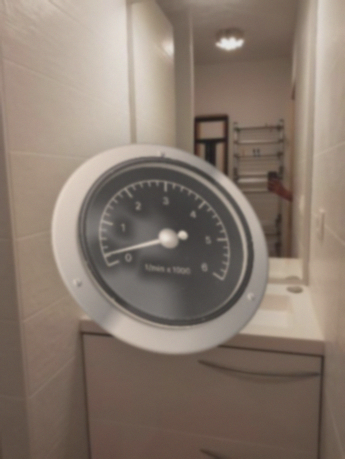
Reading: 200 rpm
